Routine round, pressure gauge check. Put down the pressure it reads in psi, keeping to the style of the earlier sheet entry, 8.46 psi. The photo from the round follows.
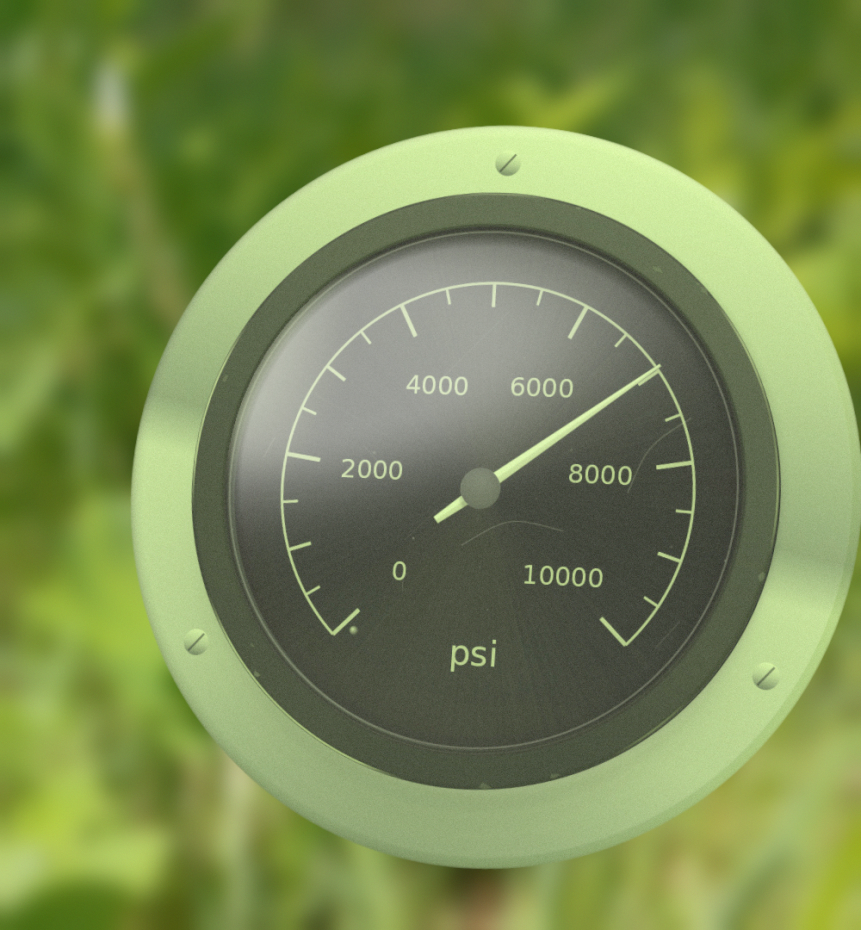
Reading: 7000 psi
